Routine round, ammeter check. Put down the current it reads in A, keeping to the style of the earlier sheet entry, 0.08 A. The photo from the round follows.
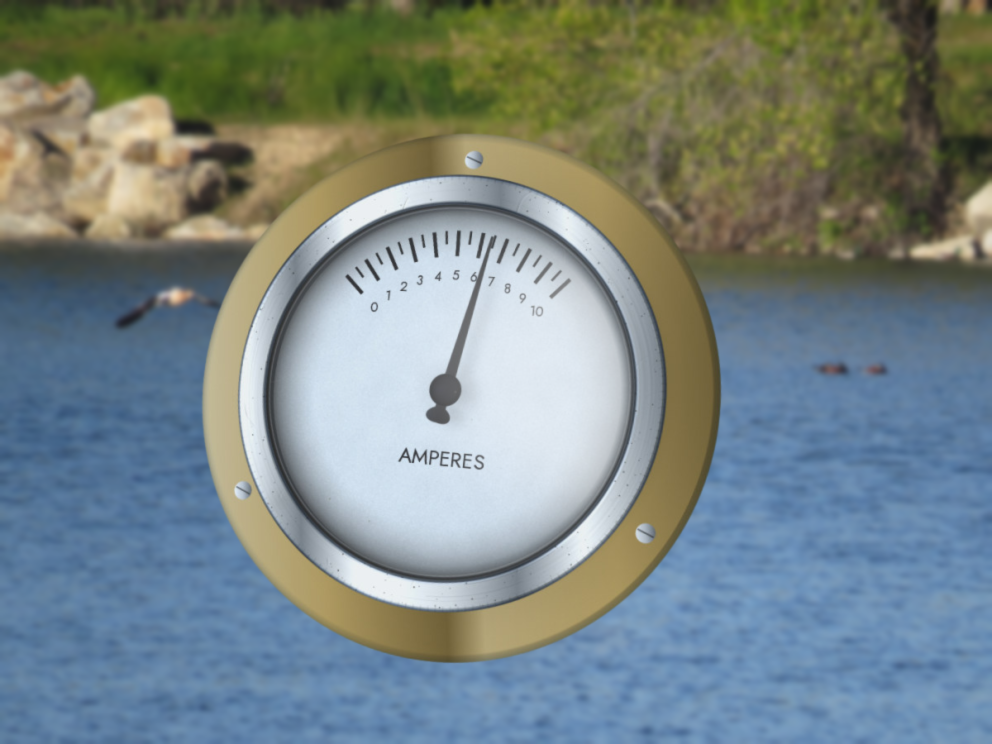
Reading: 6.5 A
